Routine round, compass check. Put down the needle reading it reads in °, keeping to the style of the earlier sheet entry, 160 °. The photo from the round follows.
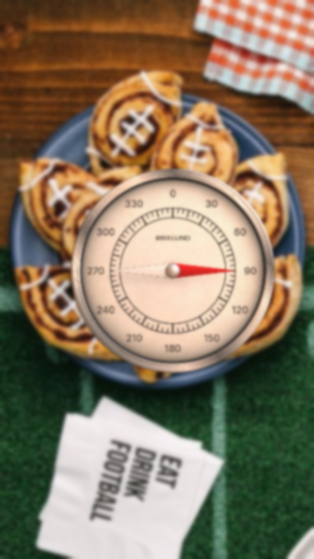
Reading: 90 °
